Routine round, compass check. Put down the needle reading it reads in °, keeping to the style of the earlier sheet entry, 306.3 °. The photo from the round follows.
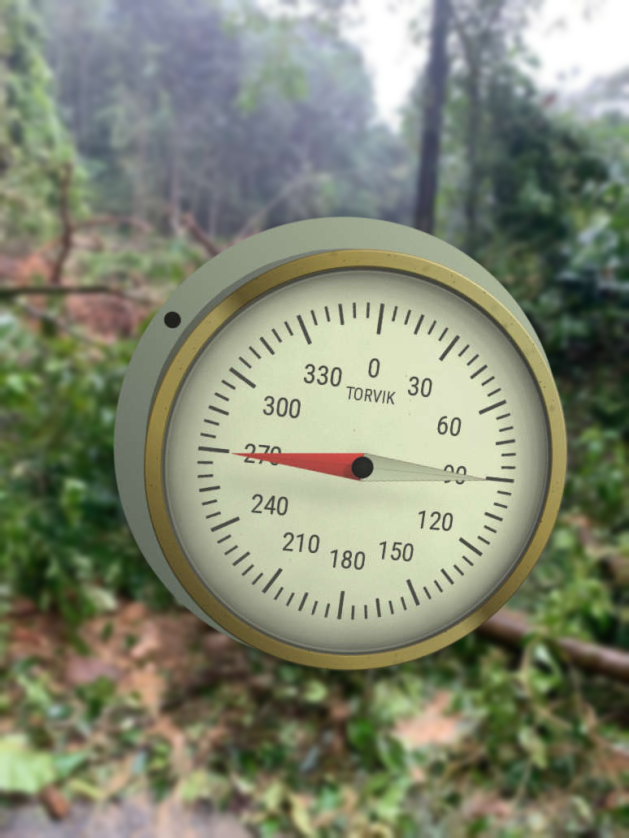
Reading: 270 °
